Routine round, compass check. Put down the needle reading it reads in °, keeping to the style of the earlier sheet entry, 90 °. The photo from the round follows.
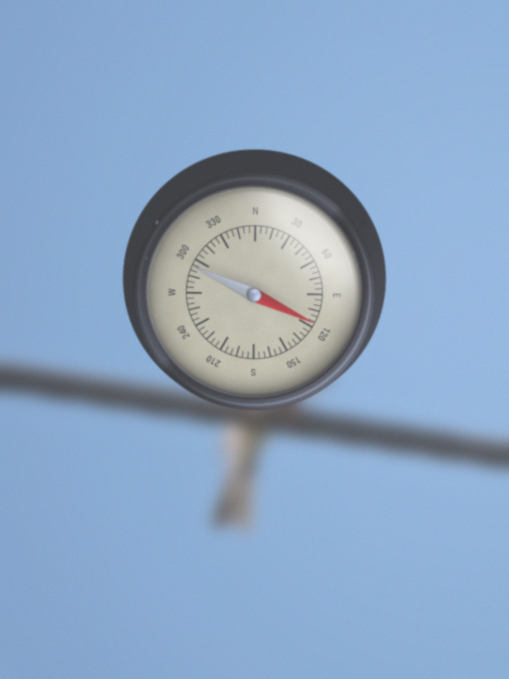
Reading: 115 °
